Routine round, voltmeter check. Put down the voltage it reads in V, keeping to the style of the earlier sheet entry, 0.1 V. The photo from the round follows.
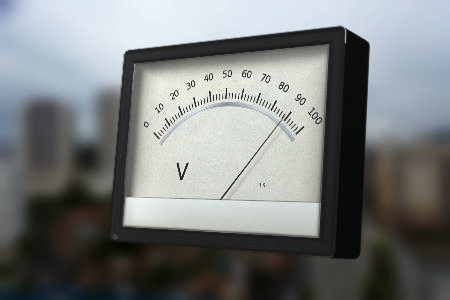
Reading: 90 V
